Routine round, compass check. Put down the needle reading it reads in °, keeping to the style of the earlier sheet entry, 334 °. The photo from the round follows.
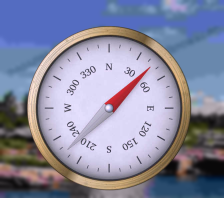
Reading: 45 °
